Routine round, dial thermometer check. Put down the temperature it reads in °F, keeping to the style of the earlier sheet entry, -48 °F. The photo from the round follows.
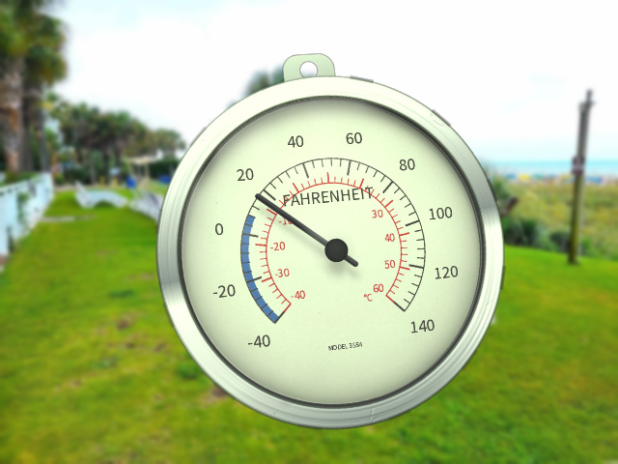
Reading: 16 °F
